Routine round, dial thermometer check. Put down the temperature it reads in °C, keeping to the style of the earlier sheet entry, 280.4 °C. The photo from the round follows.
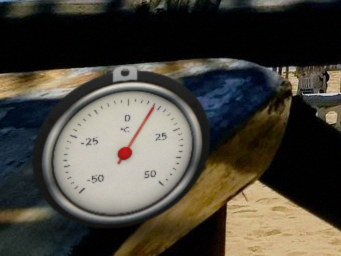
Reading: 10 °C
